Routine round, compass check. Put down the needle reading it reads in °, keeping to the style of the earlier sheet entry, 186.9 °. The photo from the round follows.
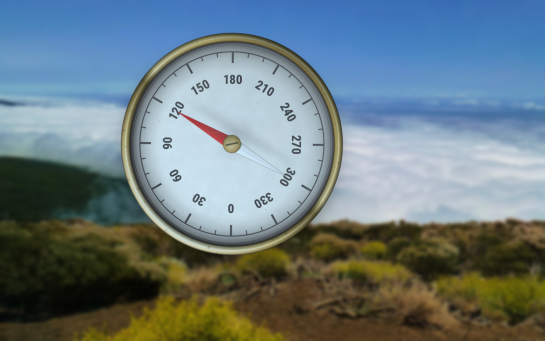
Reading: 120 °
